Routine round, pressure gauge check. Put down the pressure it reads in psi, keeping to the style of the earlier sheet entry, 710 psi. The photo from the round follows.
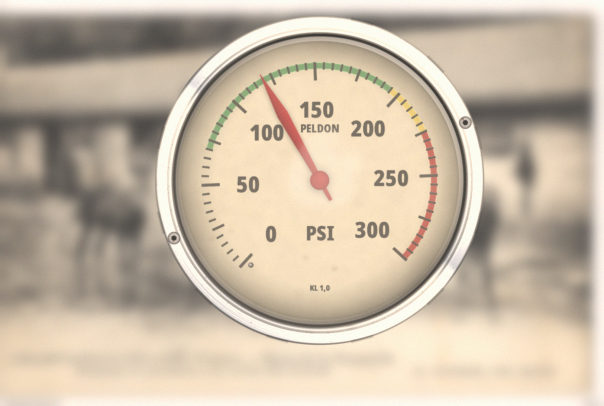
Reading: 120 psi
